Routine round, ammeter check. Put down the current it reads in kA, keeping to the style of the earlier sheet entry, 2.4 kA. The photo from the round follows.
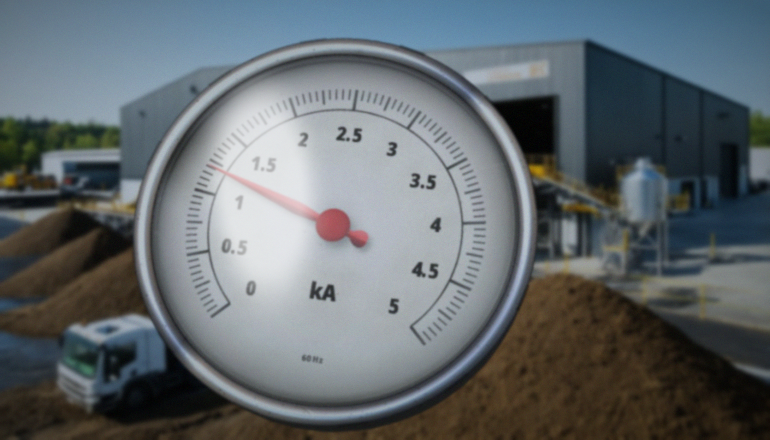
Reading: 1.2 kA
